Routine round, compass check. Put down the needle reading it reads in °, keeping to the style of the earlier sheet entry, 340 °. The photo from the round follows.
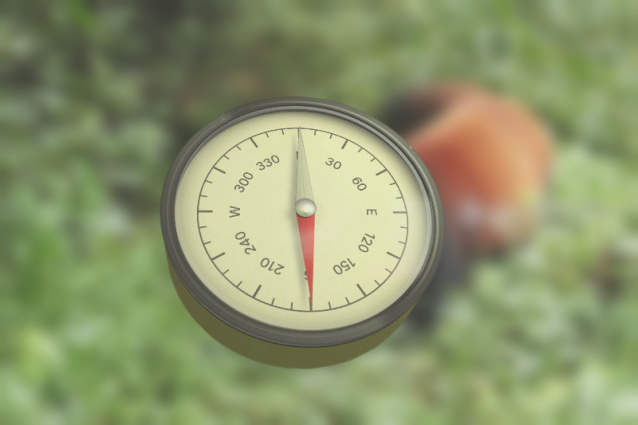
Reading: 180 °
